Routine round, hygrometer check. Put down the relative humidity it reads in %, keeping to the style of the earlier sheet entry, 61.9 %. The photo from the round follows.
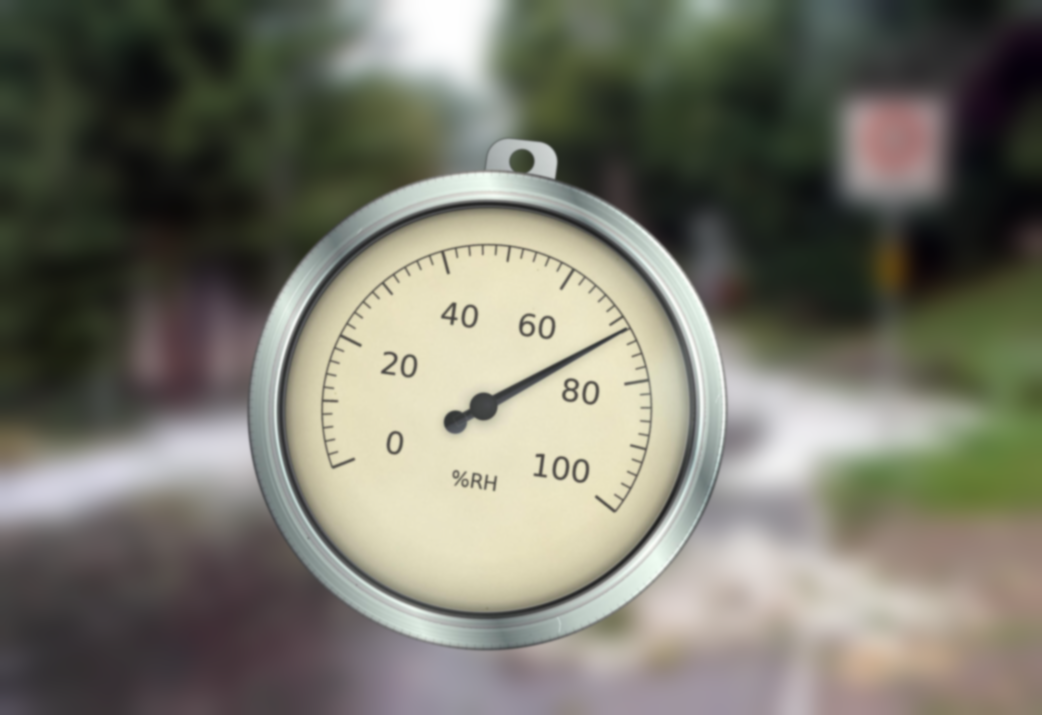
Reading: 72 %
